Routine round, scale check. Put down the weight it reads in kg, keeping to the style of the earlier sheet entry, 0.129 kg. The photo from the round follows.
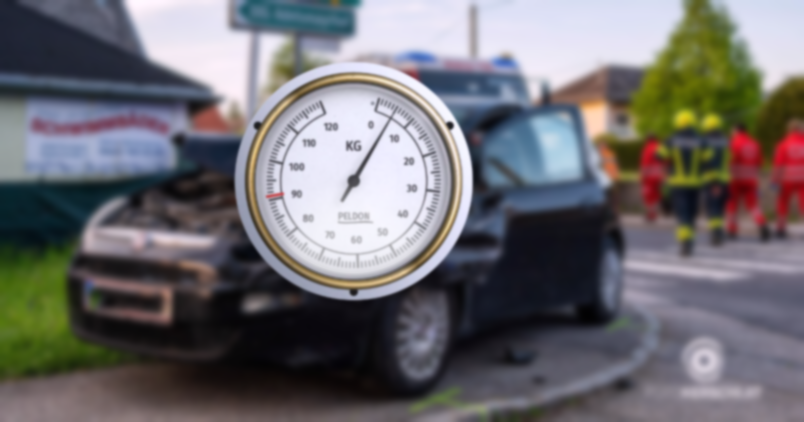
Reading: 5 kg
